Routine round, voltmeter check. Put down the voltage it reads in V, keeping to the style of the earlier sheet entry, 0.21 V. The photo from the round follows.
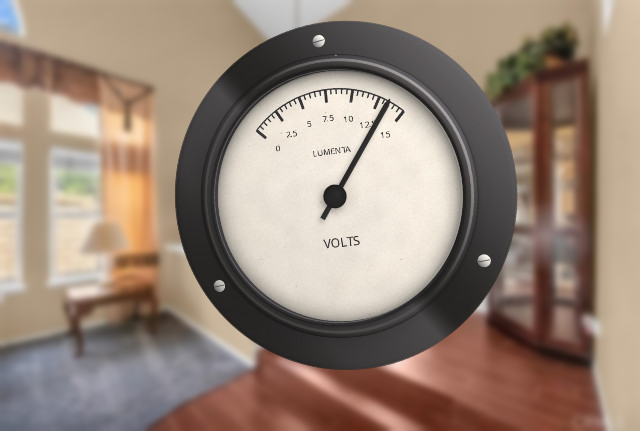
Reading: 13.5 V
